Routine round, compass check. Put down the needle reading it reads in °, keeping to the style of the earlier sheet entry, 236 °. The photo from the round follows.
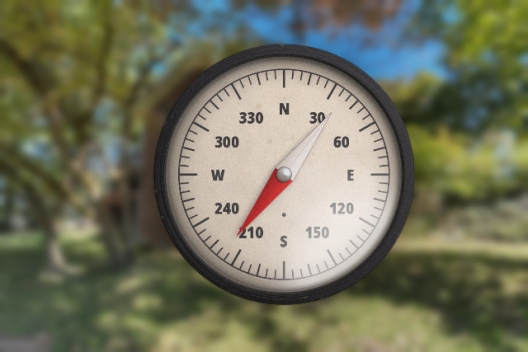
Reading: 217.5 °
